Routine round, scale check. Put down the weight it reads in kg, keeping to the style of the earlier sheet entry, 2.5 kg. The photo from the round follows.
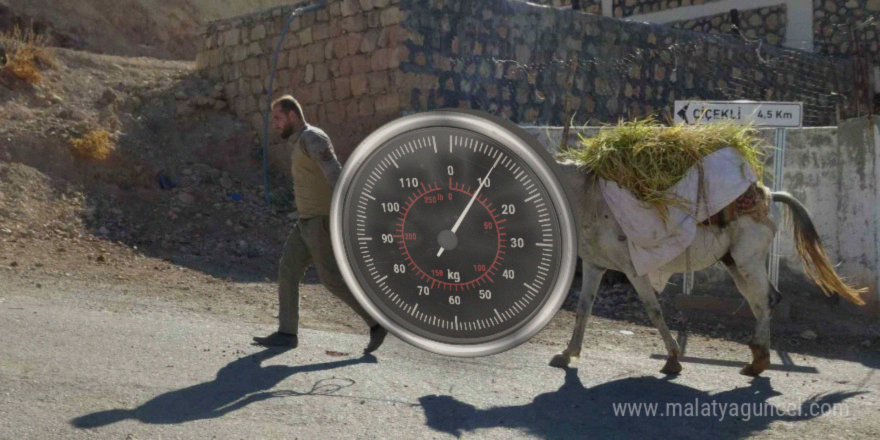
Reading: 10 kg
